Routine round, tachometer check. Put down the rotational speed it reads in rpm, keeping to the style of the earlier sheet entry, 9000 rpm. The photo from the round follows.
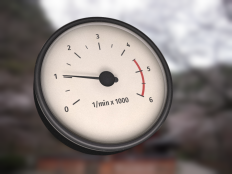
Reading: 1000 rpm
